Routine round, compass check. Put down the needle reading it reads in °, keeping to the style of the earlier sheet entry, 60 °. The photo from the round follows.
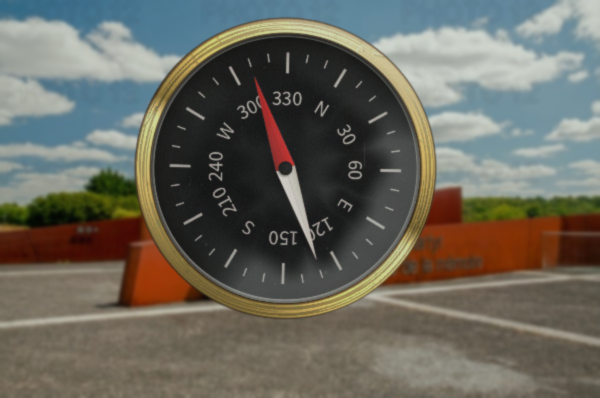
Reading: 310 °
